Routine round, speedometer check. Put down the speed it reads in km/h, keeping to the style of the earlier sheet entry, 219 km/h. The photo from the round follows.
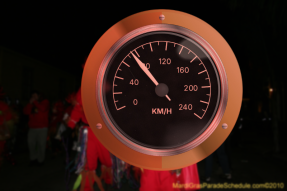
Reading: 75 km/h
